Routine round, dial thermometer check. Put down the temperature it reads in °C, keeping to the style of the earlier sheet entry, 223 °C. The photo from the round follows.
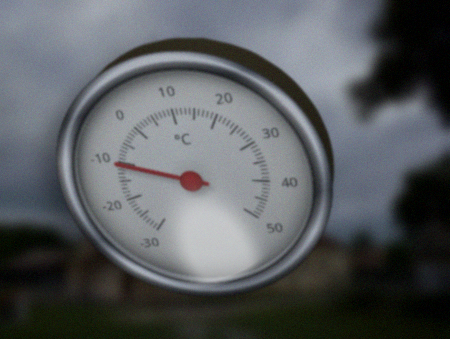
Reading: -10 °C
